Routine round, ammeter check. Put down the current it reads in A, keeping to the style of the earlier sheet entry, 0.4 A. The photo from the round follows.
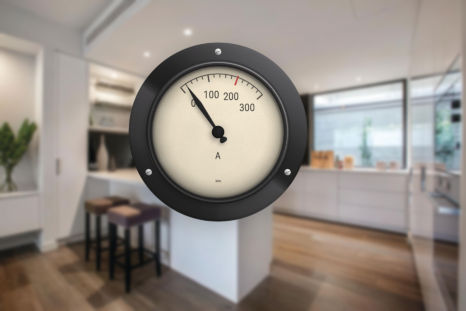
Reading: 20 A
